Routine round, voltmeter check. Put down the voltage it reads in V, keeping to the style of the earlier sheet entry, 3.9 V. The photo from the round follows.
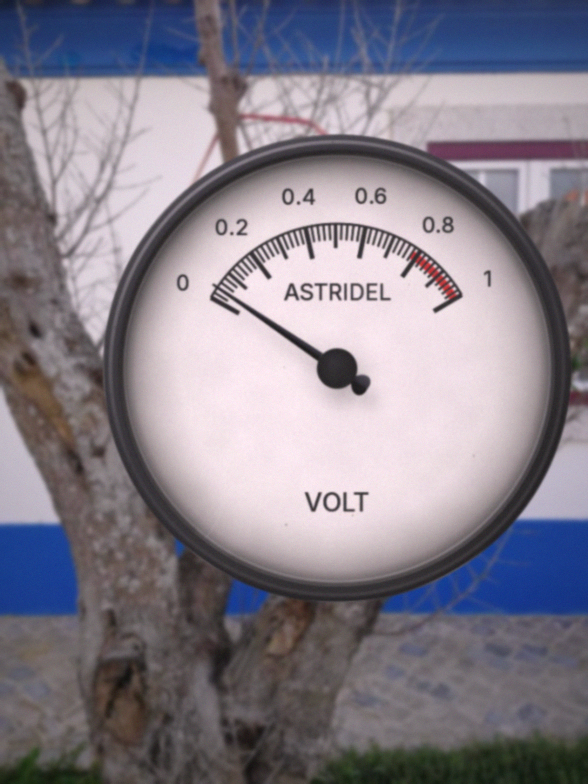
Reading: 0.04 V
